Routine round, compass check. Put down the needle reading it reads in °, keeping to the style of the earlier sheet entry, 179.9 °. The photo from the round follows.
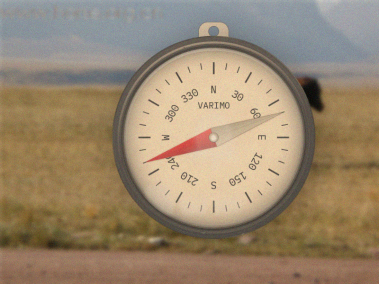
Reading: 250 °
